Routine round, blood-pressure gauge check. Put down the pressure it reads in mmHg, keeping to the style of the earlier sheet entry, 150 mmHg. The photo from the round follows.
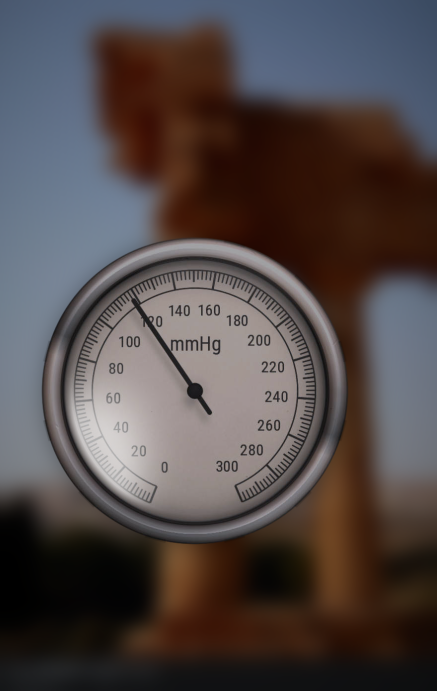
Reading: 118 mmHg
